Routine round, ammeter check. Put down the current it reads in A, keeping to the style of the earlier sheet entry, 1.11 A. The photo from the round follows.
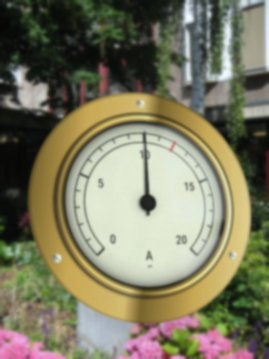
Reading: 10 A
